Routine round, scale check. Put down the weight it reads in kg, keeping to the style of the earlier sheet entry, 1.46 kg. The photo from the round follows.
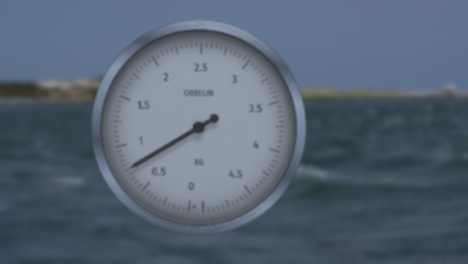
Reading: 0.75 kg
